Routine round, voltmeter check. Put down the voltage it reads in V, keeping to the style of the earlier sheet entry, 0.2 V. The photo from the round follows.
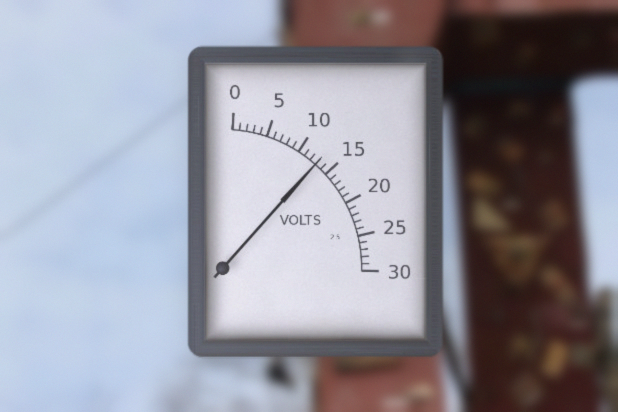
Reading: 13 V
